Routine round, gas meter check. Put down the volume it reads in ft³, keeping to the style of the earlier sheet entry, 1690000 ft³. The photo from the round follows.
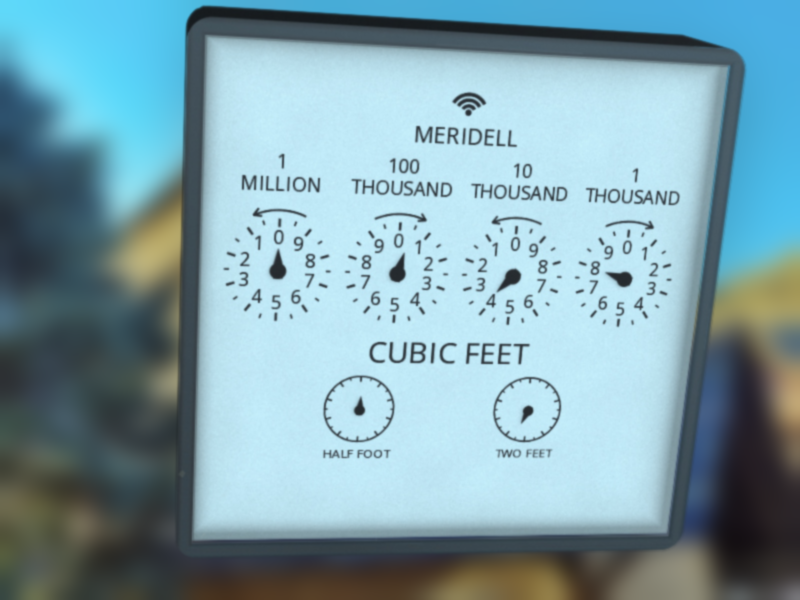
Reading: 3800 ft³
